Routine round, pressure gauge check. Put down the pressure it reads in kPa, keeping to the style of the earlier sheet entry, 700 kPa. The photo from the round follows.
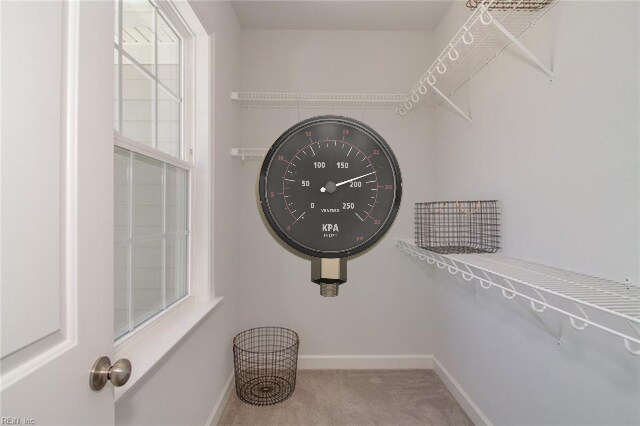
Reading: 190 kPa
